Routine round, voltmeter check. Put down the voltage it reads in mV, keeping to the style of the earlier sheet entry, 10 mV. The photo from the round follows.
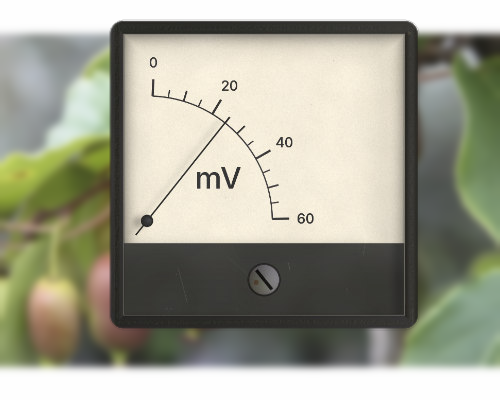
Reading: 25 mV
